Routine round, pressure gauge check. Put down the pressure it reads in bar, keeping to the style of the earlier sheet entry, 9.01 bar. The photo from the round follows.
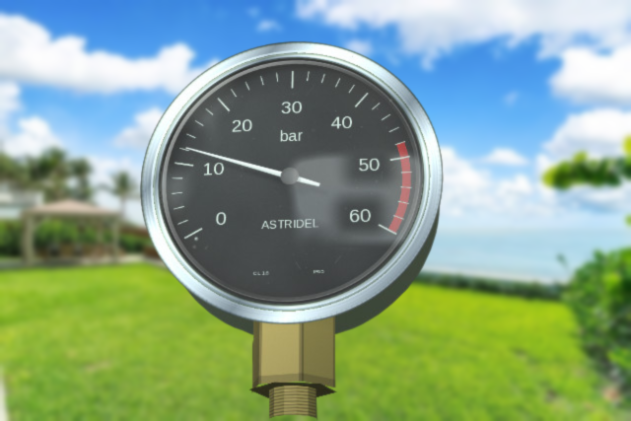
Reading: 12 bar
